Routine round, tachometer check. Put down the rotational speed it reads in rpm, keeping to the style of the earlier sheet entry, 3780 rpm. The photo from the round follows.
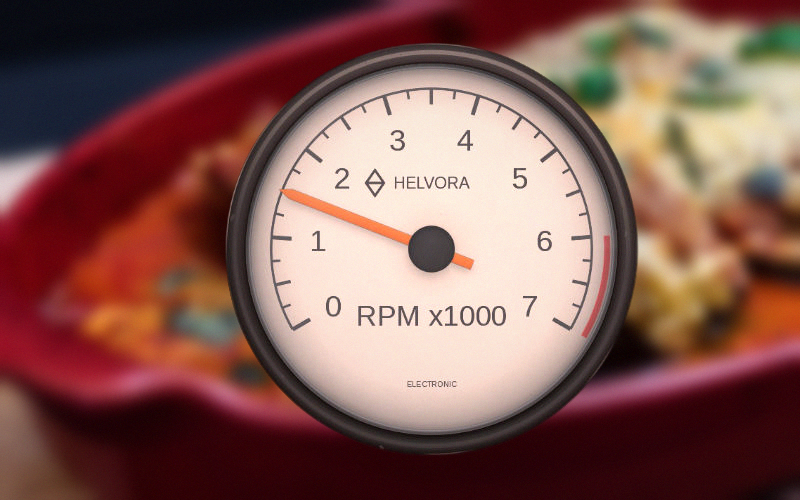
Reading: 1500 rpm
